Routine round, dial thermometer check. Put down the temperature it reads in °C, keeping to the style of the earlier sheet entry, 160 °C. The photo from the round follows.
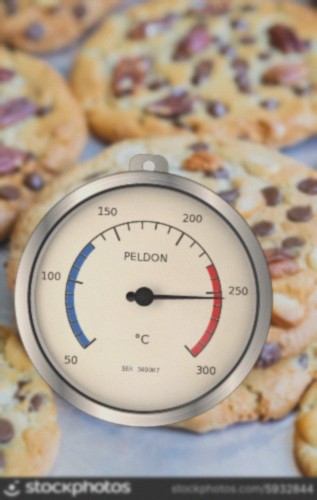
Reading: 255 °C
